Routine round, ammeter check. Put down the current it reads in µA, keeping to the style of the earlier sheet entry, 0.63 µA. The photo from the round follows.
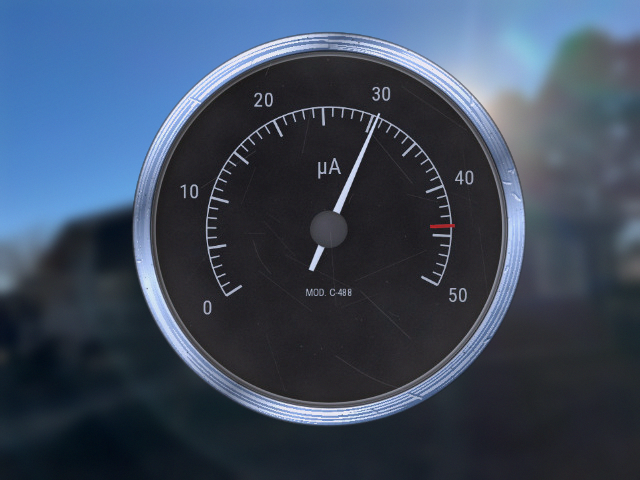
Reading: 30.5 µA
